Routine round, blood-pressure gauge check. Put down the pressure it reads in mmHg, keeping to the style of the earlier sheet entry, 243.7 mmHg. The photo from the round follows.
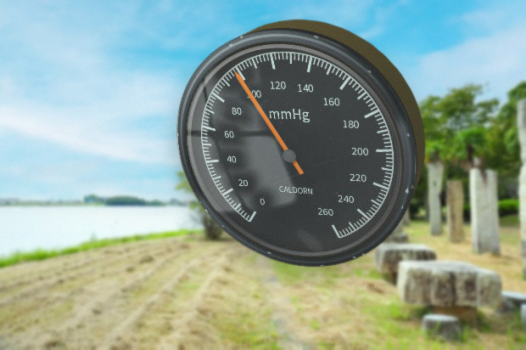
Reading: 100 mmHg
